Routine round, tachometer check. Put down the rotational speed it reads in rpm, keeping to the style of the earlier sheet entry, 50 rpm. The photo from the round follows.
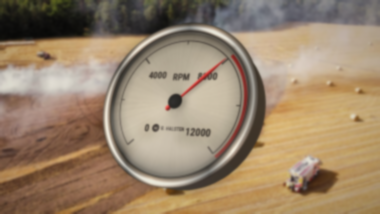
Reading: 8000 rpm
